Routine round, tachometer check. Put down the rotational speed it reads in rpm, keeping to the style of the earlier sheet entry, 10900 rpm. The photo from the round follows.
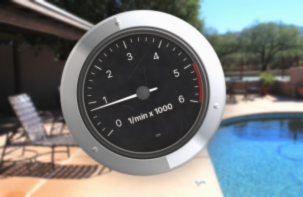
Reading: 800 rpm
